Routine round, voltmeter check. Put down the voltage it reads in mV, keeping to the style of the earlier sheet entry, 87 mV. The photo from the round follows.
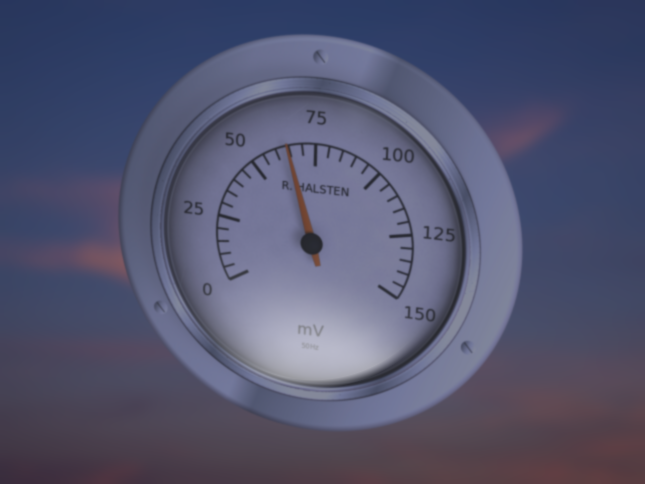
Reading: 65 mV
